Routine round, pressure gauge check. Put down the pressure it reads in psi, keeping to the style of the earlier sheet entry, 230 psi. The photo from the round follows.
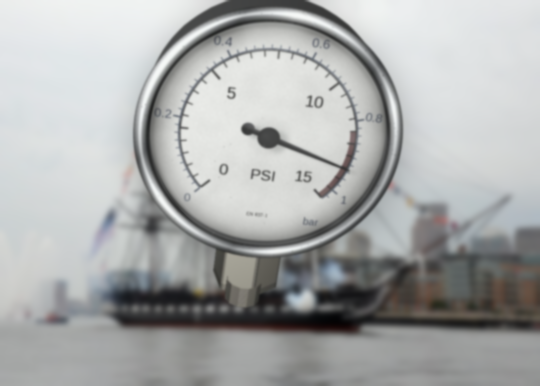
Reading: 13.5 psi
